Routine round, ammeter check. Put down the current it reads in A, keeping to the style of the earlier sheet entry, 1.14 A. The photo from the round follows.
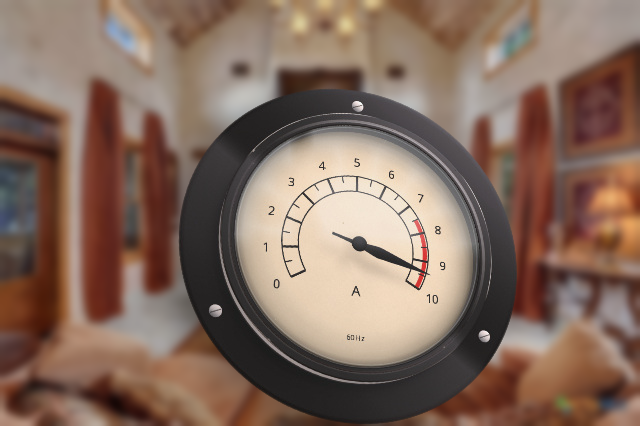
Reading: 9.5 A
